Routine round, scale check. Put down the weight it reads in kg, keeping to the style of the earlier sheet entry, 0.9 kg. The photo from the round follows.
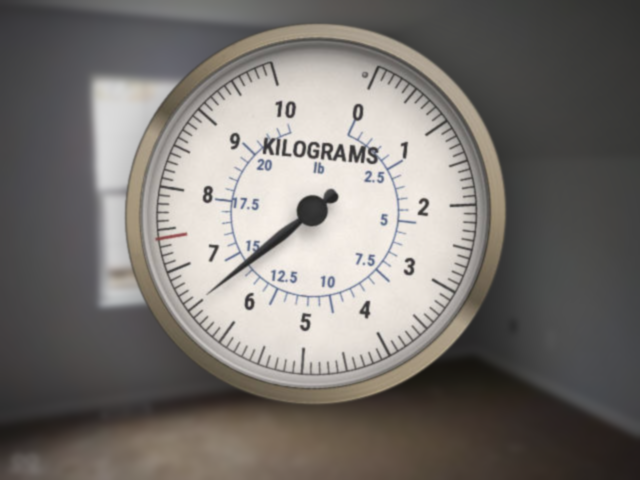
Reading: 6.5 kg
